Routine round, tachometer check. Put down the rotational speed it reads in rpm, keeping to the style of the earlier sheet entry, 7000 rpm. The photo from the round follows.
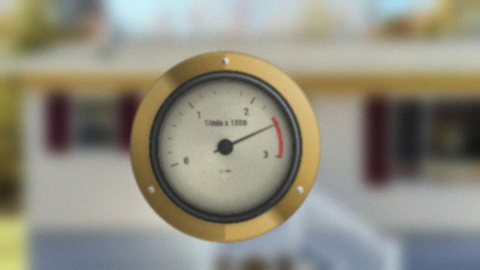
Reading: 2500 rpm
